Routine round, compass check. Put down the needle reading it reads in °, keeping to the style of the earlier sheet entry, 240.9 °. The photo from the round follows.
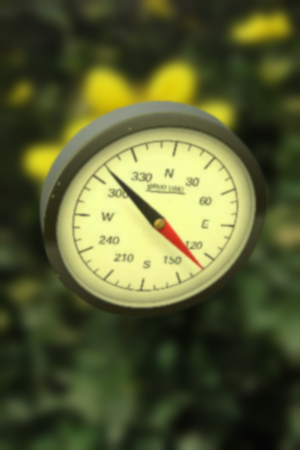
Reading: 130 °
